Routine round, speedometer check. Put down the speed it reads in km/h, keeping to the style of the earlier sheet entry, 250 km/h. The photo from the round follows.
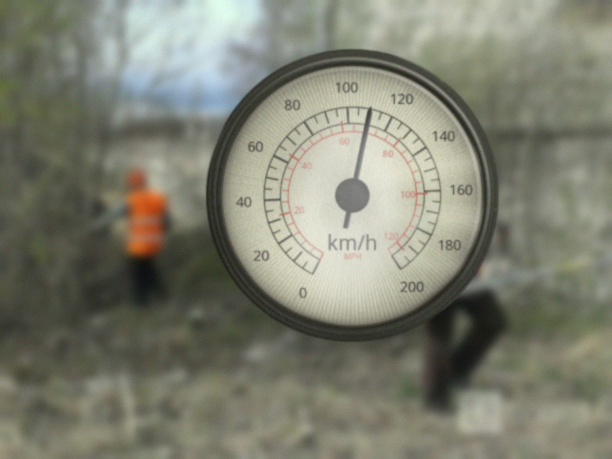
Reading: 110 km/h
